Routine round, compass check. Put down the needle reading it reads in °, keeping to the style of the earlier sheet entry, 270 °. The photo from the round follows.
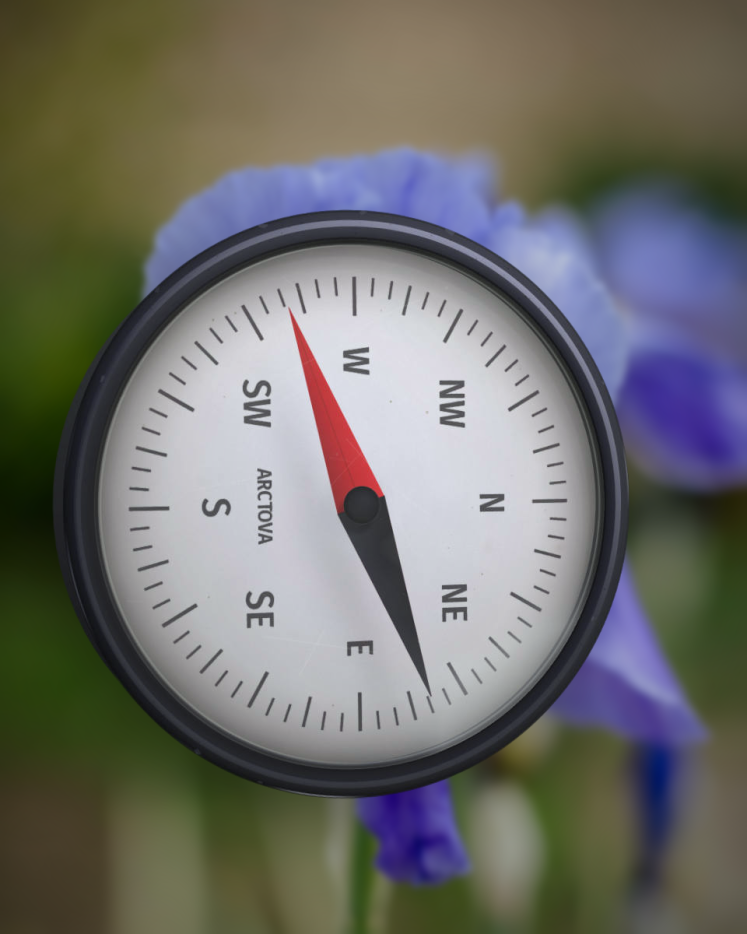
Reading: 250 °
